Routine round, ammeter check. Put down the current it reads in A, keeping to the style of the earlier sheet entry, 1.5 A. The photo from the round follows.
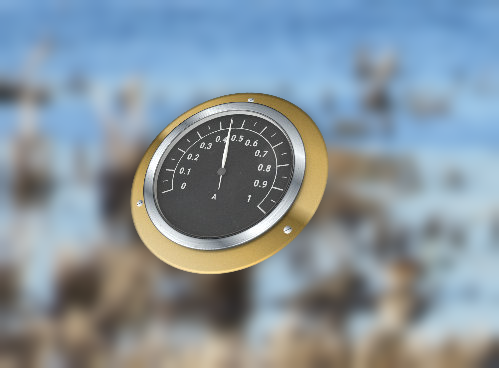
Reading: 0.45 A
